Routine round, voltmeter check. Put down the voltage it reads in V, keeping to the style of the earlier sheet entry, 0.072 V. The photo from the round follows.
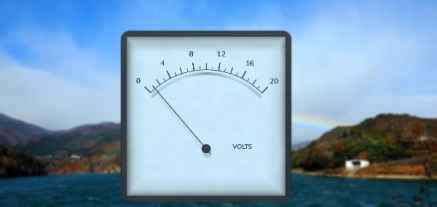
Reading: 1 V
